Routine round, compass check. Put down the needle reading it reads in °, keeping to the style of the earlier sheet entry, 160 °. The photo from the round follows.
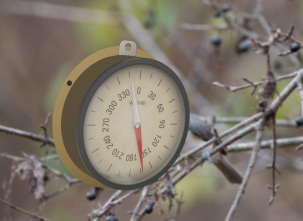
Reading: 165 °
